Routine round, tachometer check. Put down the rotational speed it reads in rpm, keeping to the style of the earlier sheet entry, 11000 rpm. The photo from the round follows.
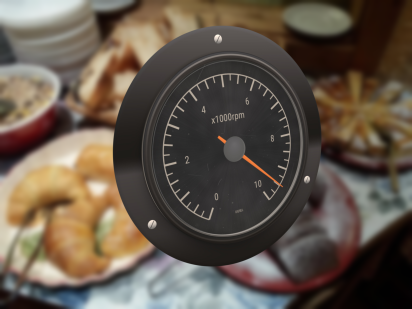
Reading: 9500 rpm
